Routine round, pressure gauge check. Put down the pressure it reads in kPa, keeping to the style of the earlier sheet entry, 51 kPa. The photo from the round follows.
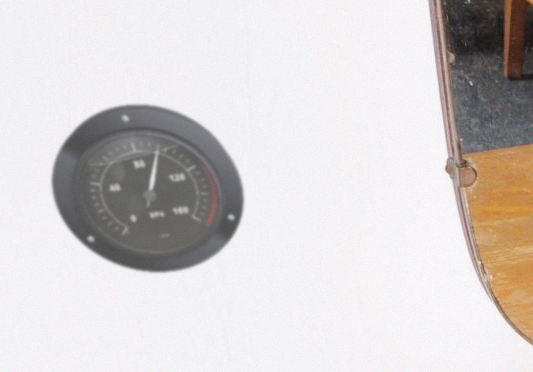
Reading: 95 kPa
